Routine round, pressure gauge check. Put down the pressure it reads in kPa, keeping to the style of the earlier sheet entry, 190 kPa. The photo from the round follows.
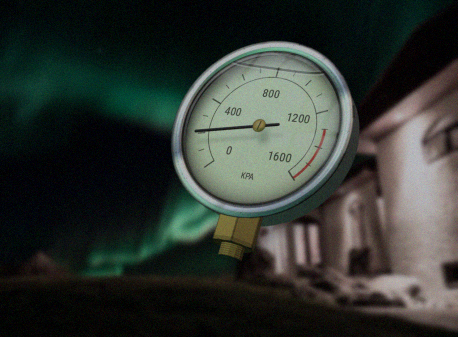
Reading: 200 kPa
